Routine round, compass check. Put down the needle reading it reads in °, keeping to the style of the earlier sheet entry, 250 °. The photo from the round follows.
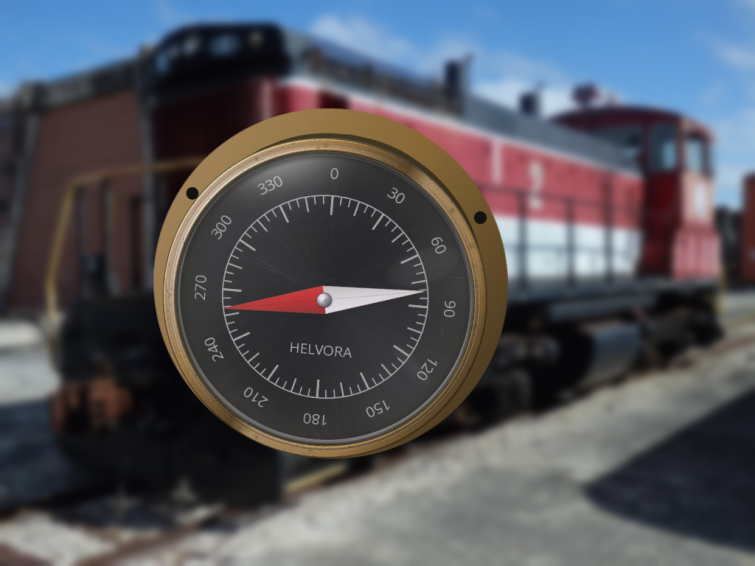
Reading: 260 °
